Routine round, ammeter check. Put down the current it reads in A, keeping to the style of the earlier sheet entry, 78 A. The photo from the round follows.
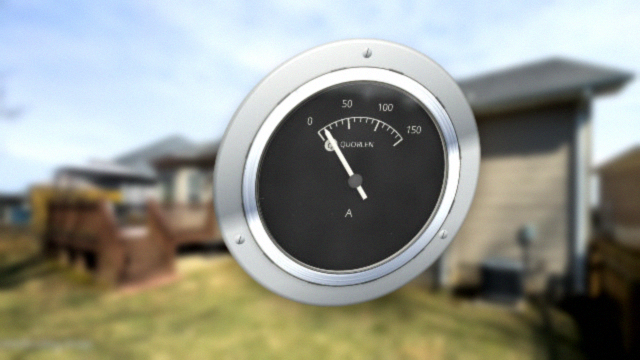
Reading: 10 A
